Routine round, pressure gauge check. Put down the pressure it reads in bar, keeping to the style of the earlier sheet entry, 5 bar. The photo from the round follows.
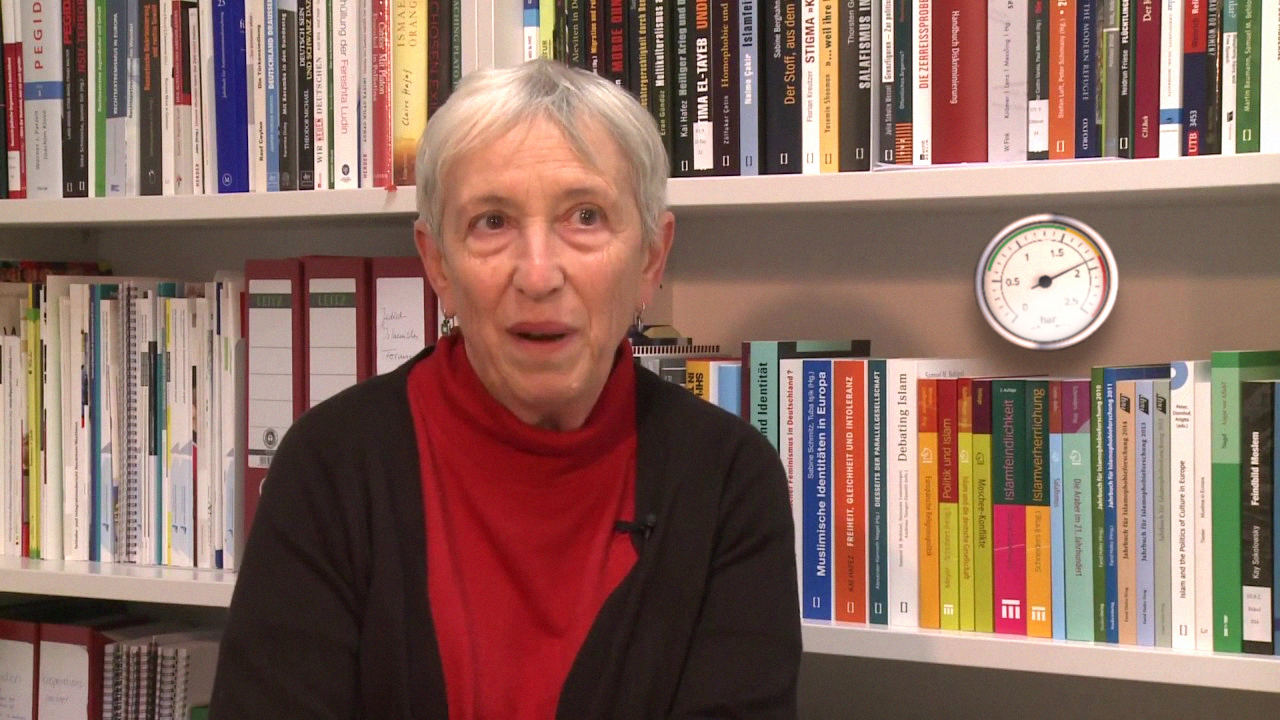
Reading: 1.9 bar
